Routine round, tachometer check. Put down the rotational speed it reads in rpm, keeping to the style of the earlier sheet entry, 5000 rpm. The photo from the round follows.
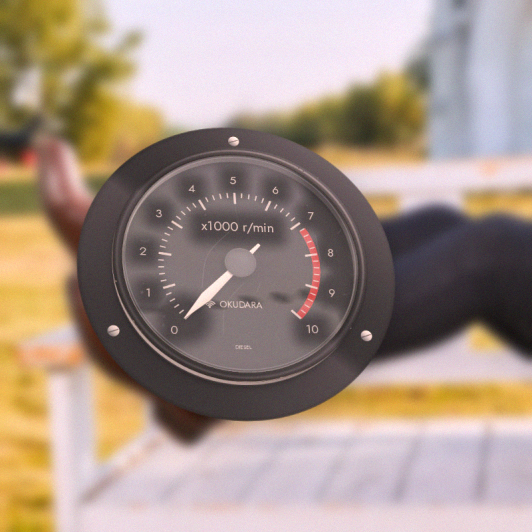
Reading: 0 rpm
